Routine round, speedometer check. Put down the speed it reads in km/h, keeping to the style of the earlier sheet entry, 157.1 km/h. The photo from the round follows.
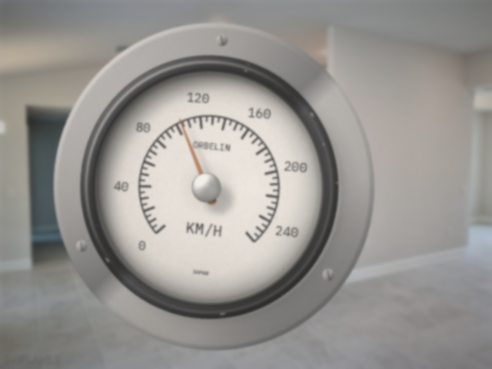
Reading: 105 km/h
